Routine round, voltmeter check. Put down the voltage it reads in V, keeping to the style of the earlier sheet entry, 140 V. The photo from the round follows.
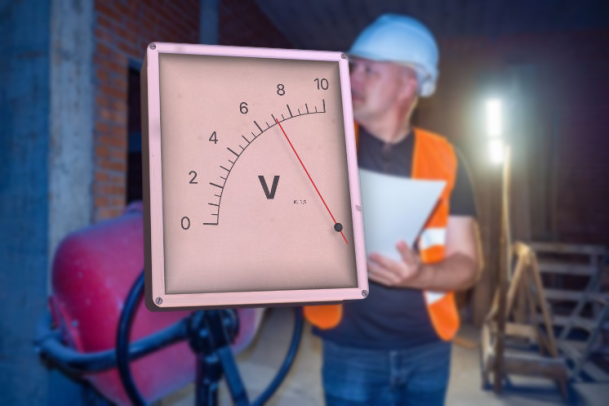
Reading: 7 V
